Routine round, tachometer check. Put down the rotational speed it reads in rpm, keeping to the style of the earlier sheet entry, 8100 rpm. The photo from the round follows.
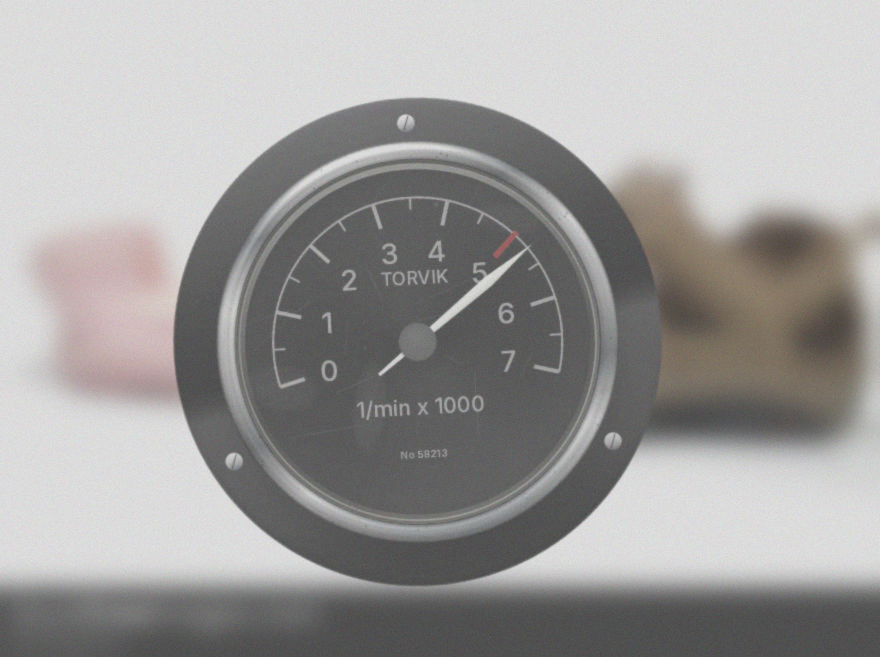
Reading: 5250 rpm
